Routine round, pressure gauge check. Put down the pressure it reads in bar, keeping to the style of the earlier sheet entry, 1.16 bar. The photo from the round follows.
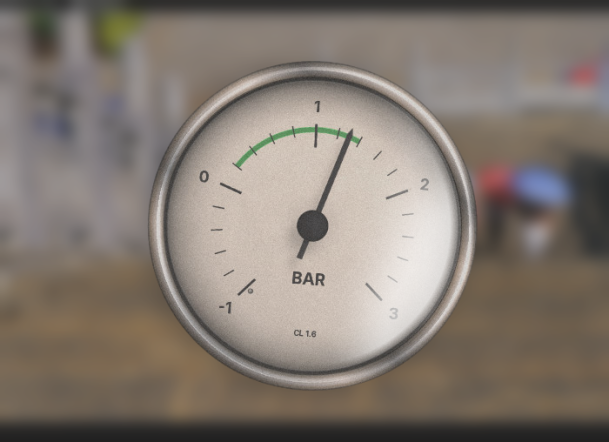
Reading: 1.3 bar
